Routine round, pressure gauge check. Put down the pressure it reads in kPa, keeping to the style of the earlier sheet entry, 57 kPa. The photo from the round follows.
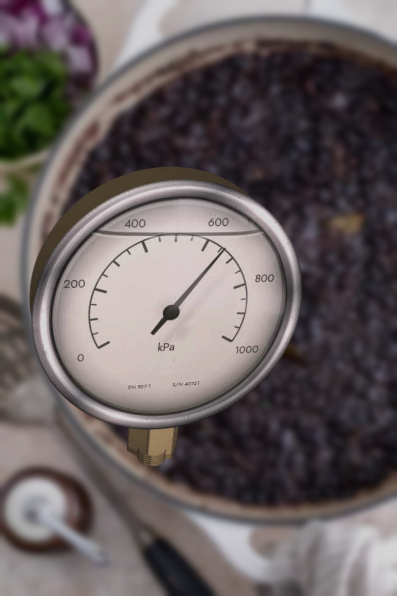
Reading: 650 kPa
